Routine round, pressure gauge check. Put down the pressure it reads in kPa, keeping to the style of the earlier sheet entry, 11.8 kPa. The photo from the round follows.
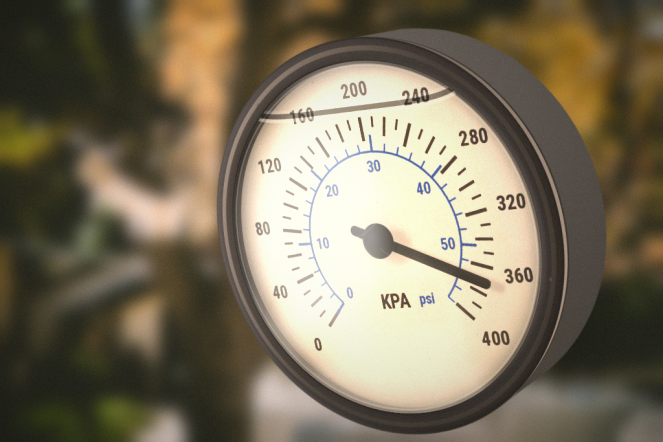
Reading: 370 kPa
